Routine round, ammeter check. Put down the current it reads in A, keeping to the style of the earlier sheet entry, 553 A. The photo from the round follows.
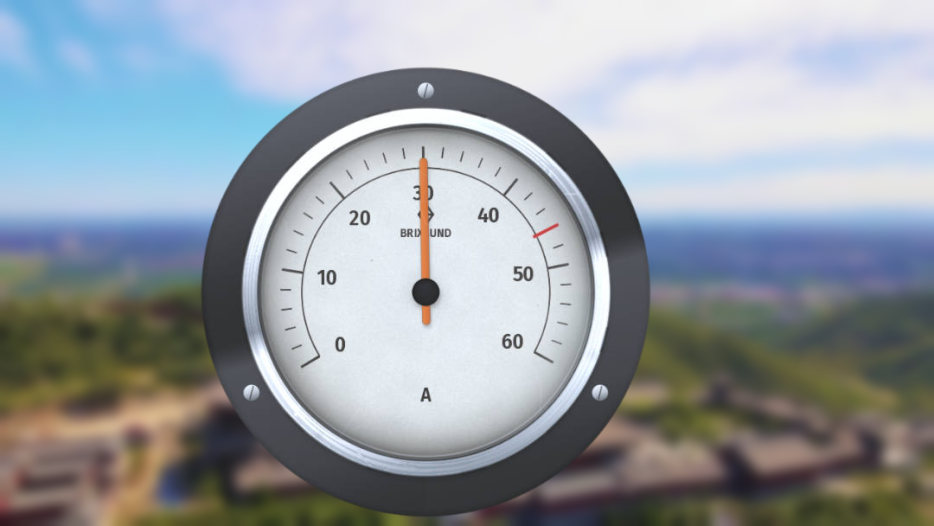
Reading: 30 A
